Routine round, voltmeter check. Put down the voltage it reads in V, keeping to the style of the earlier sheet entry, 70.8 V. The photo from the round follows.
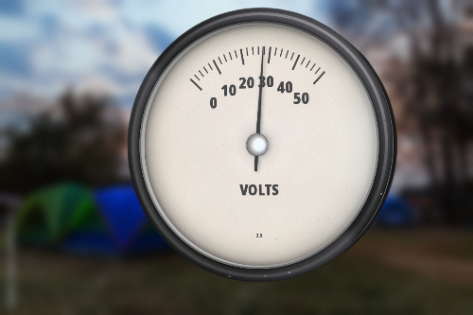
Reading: 28 V
